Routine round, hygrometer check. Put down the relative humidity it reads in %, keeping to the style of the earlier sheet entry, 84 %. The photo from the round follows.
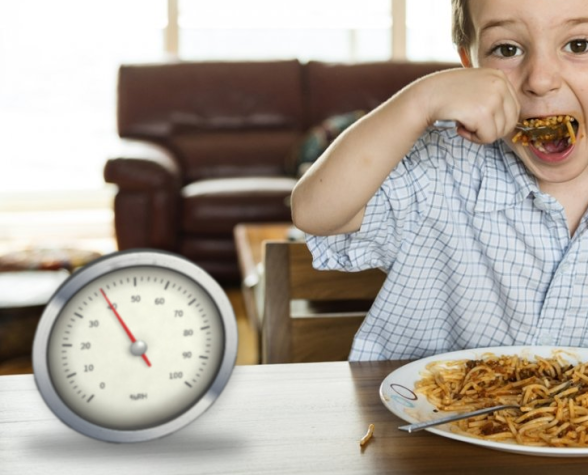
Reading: 40 %
